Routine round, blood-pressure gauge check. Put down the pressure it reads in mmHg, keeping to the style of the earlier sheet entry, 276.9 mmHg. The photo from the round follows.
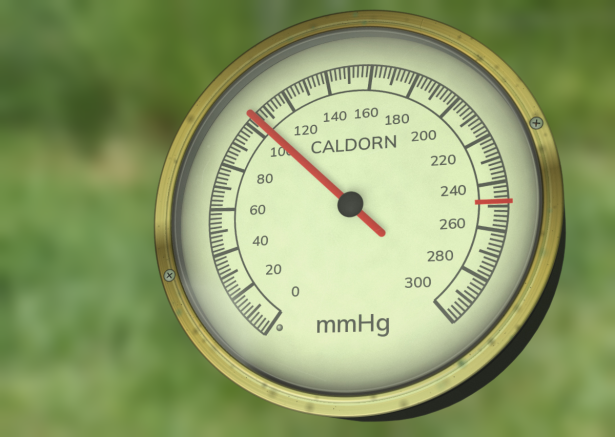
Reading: 104 mmHg
